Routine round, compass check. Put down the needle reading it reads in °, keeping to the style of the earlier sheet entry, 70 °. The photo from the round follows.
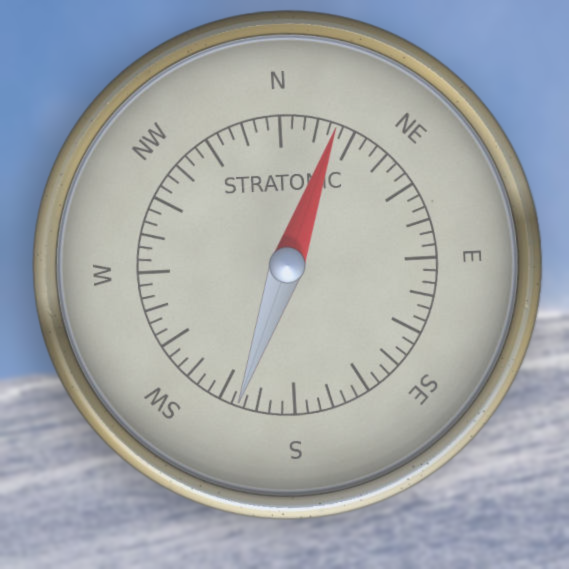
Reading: 22.5 °
